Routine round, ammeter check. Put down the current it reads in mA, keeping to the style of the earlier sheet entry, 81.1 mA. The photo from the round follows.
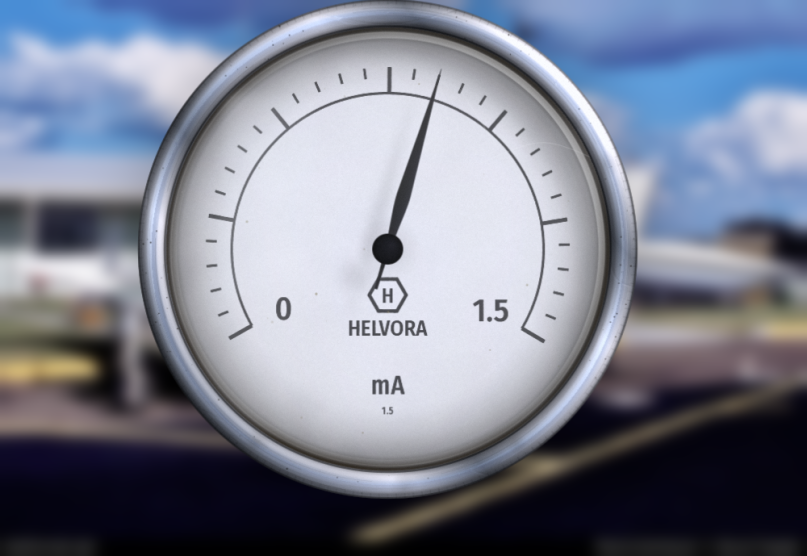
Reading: 0.85 mA
